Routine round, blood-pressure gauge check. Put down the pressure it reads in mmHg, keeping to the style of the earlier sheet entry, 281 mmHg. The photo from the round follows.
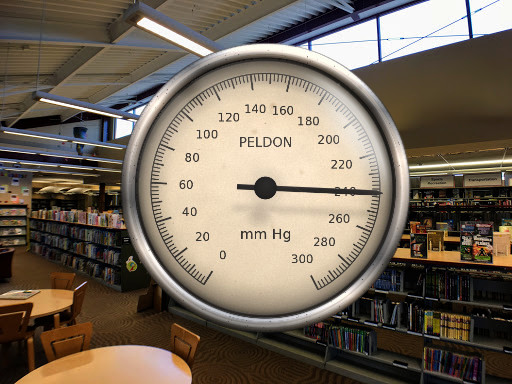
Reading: 240 mmHg
